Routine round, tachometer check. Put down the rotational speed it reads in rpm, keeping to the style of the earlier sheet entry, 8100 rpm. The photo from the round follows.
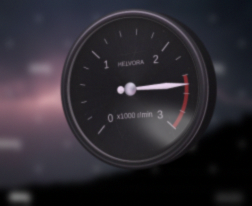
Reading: 2500 rpm
